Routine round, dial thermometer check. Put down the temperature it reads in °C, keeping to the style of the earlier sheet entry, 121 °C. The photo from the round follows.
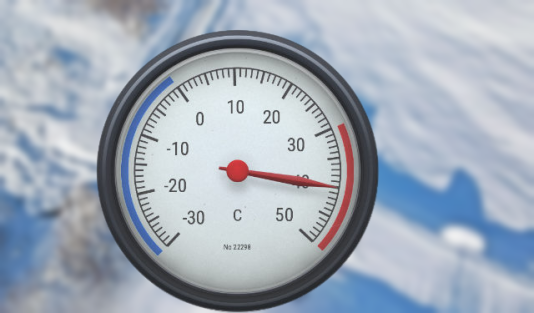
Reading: 40 °C
